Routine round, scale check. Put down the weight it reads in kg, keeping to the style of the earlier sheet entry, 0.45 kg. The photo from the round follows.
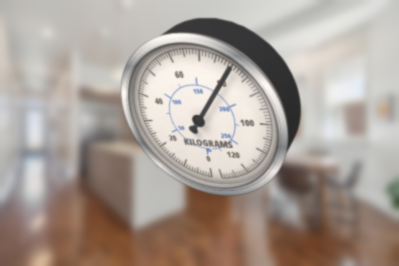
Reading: 80 kg
